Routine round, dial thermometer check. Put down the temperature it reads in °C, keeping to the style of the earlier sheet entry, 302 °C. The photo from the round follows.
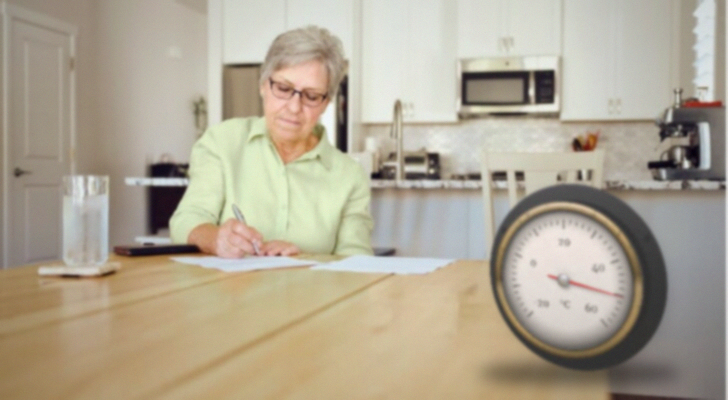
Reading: 50 °C
